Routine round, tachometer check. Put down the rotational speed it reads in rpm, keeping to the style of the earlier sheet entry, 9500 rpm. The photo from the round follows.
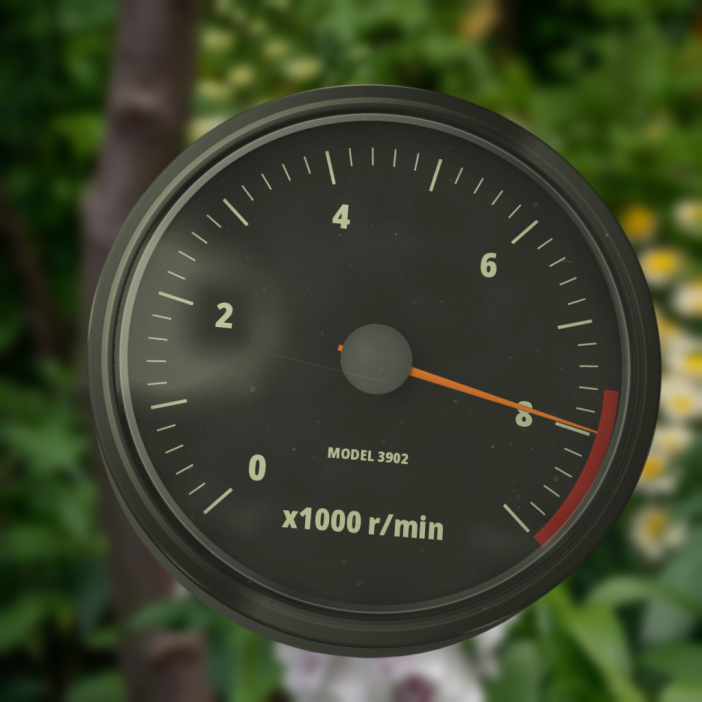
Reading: 8000 rpm
